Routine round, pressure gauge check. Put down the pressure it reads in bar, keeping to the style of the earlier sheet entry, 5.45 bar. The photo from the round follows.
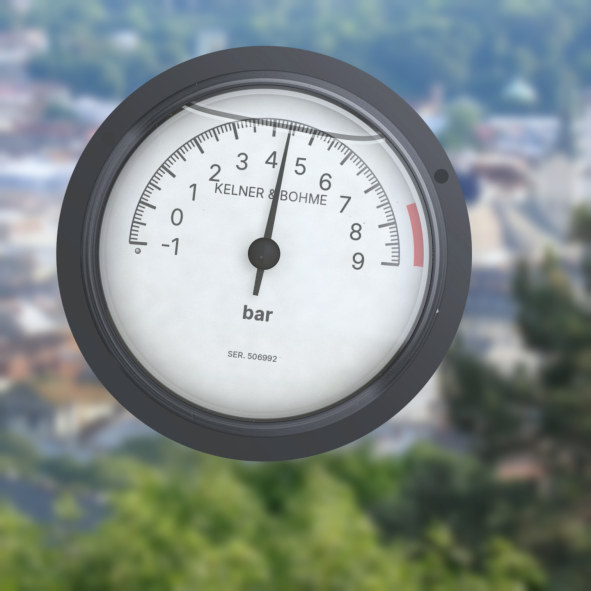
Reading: 4.4 bar
